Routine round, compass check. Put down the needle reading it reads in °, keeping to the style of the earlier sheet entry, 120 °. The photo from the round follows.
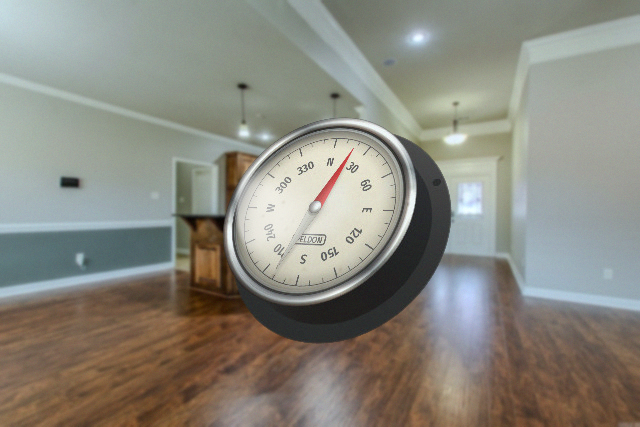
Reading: 20 °
